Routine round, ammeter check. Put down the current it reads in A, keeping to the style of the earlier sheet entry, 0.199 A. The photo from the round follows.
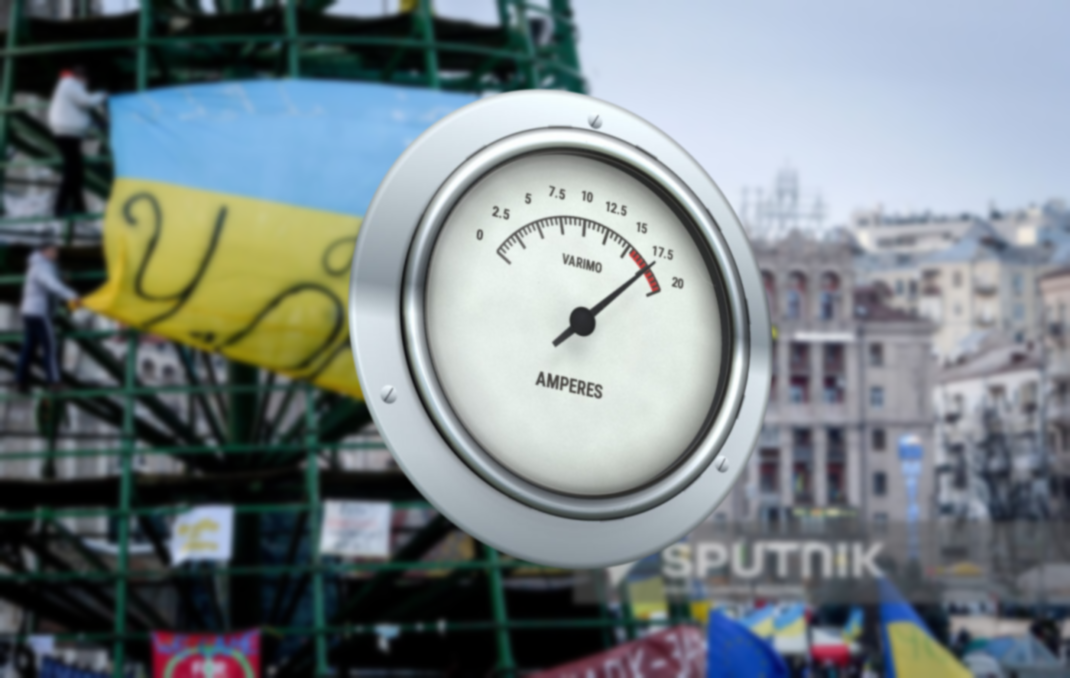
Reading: 17.5 A
